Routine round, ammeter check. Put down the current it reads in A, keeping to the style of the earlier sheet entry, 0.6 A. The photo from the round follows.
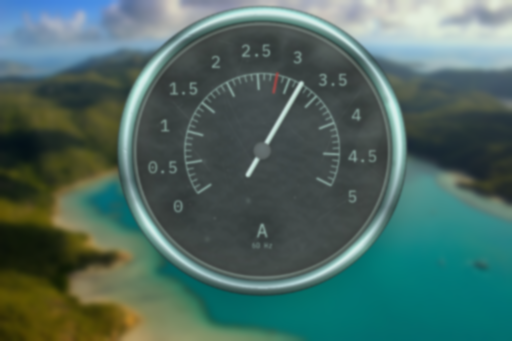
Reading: 3.2 A
